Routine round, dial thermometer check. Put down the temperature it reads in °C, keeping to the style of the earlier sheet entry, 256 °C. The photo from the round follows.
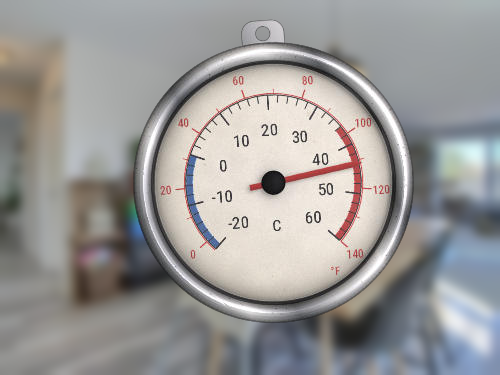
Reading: 44 °C
